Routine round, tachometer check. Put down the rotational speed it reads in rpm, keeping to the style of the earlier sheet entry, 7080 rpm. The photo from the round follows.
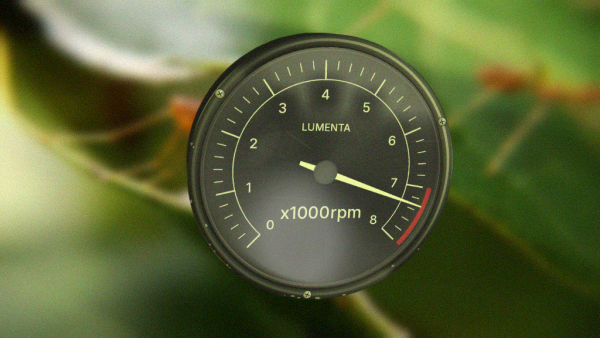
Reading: 7300 rpm
